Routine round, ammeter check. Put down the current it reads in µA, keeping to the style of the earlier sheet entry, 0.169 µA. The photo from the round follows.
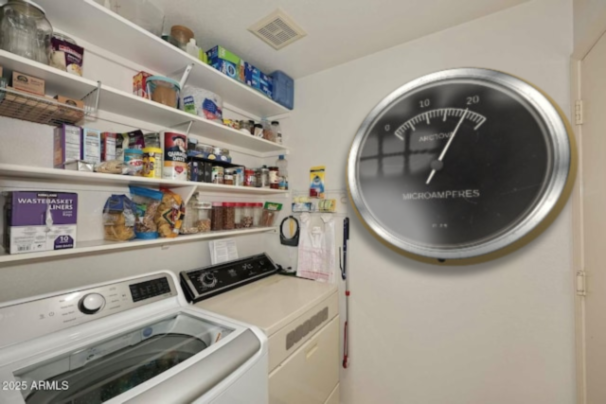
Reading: 20 µA
